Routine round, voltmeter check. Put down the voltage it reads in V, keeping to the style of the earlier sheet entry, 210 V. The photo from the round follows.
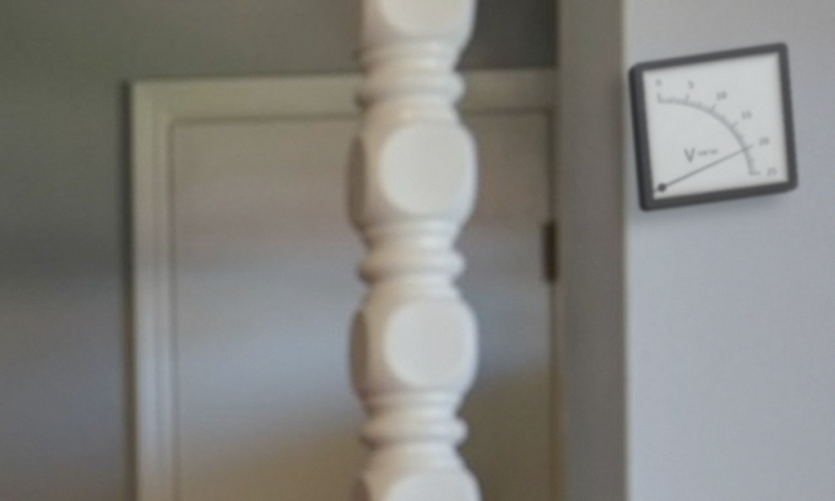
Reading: 20 V
